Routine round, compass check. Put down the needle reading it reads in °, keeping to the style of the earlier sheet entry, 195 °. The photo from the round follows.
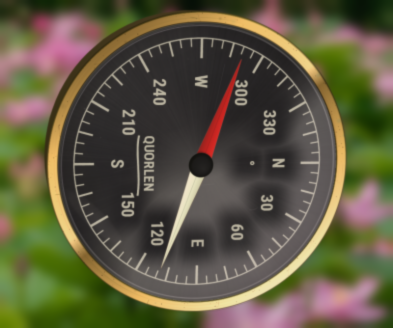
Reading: 290 °
